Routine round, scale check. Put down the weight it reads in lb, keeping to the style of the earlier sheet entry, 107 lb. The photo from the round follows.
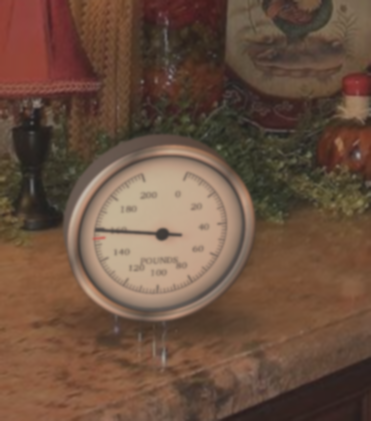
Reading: 160 lb
